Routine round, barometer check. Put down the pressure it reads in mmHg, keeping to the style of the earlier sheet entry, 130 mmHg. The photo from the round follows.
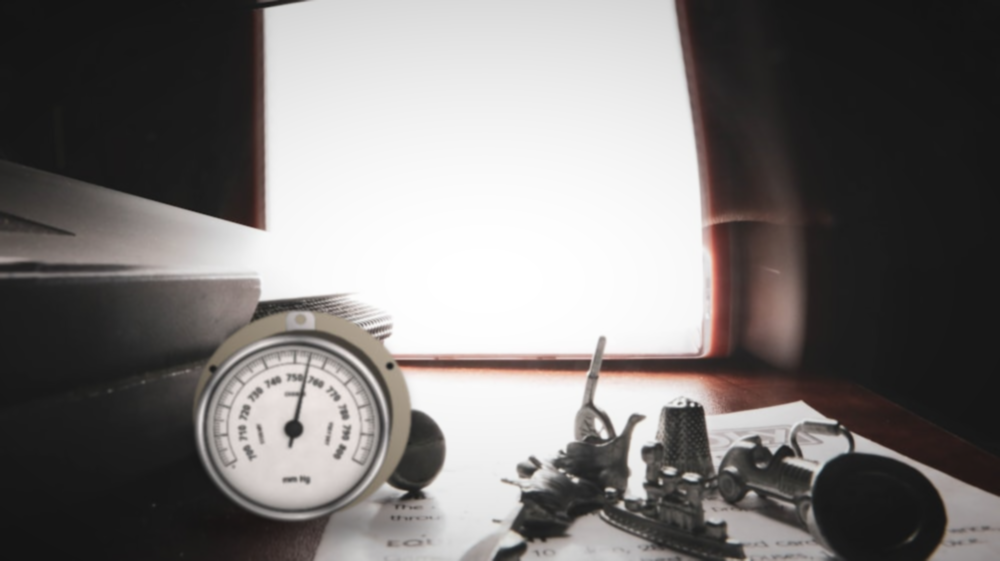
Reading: 755 mmHg
